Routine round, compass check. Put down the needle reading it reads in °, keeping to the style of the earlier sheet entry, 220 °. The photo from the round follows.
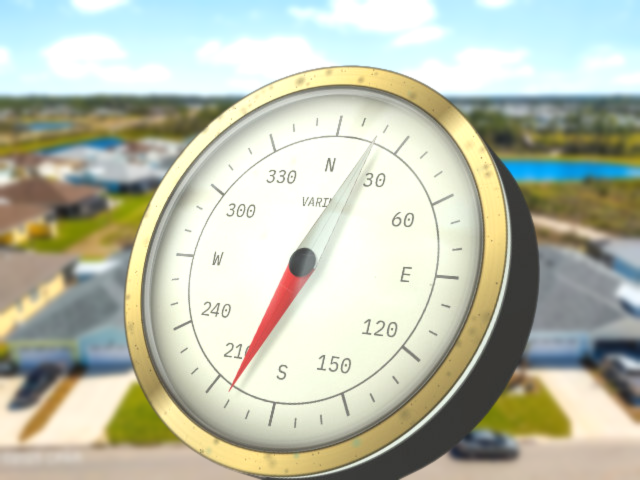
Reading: 200 °
